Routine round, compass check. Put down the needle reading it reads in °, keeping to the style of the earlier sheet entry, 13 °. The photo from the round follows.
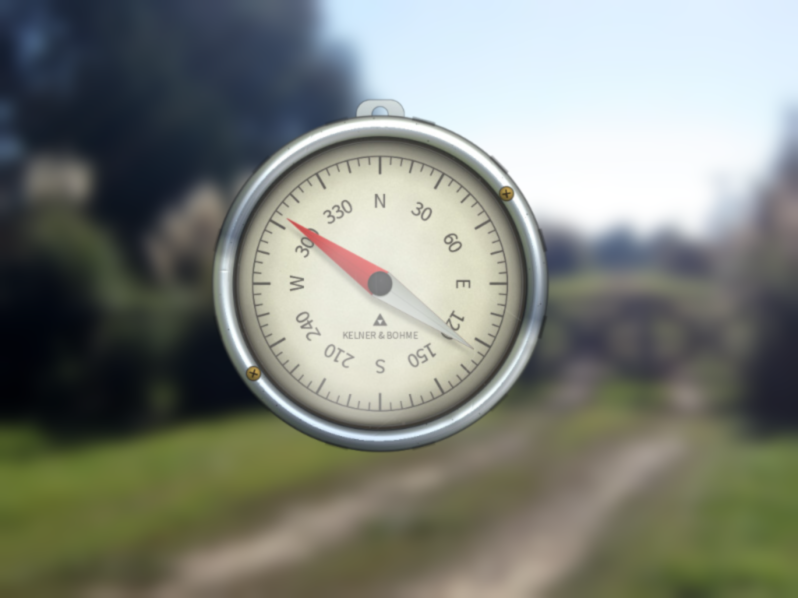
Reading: 305 °
